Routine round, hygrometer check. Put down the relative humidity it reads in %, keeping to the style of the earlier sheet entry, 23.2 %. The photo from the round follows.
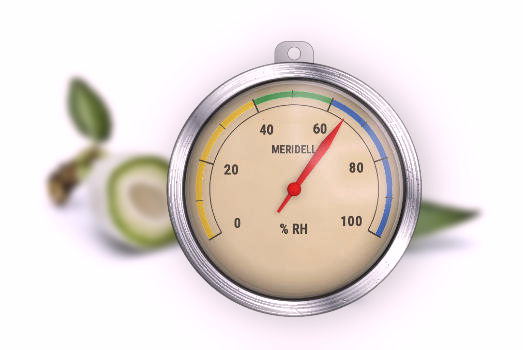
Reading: 65 %
